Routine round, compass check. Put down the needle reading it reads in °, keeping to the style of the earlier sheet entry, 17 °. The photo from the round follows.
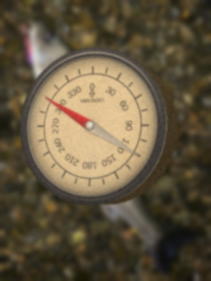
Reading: 300 °
